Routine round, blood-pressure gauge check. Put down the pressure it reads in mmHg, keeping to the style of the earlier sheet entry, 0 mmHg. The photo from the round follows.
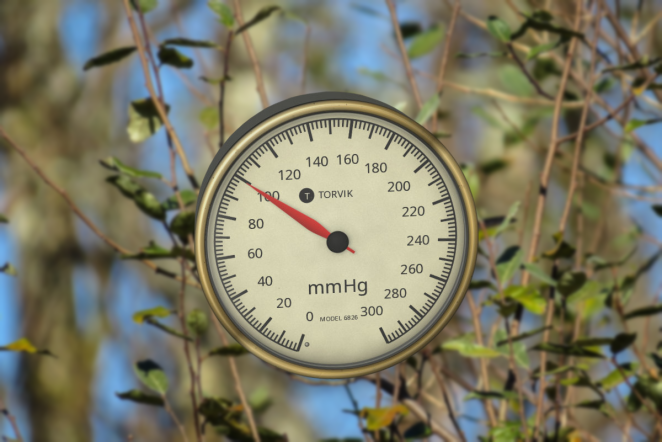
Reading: 100 mmHg
